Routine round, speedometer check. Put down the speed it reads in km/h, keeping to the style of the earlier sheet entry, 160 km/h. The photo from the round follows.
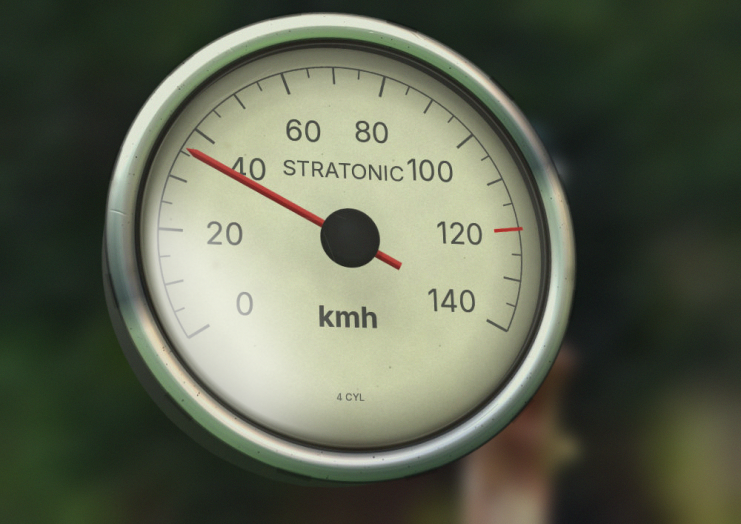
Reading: 35 km/h
